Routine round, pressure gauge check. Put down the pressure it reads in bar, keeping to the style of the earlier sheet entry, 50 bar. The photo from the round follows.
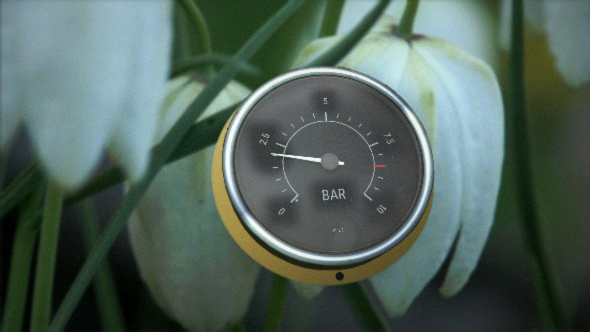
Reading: 2 bar
